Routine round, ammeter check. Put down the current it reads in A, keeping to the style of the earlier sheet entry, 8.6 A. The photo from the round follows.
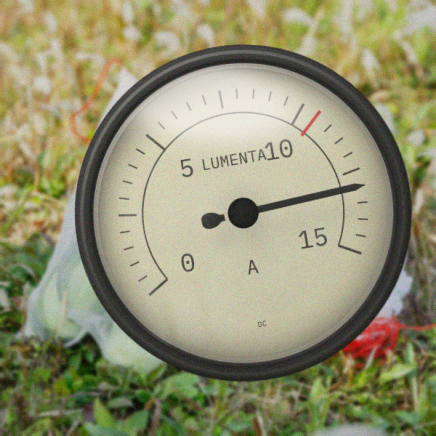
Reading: 13 A
